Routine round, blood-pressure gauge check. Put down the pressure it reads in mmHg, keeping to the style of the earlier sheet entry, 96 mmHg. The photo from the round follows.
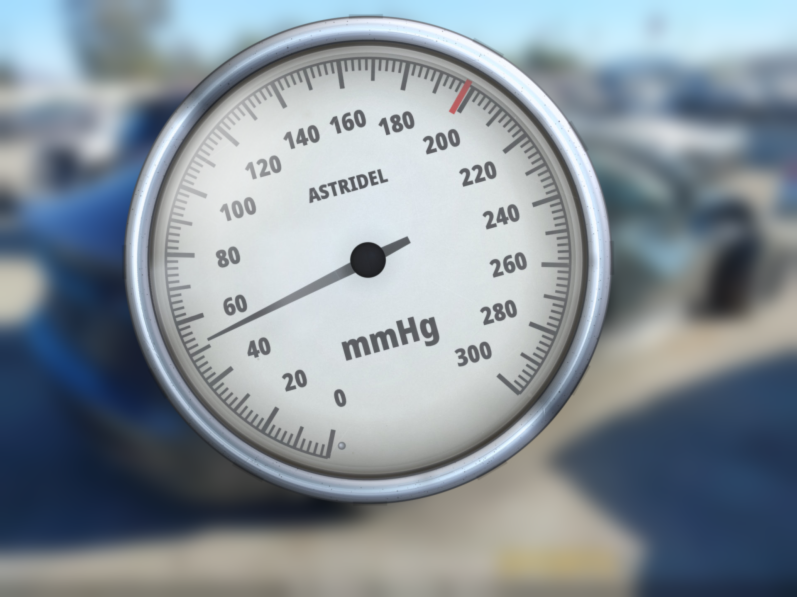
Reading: 52 mmHg
